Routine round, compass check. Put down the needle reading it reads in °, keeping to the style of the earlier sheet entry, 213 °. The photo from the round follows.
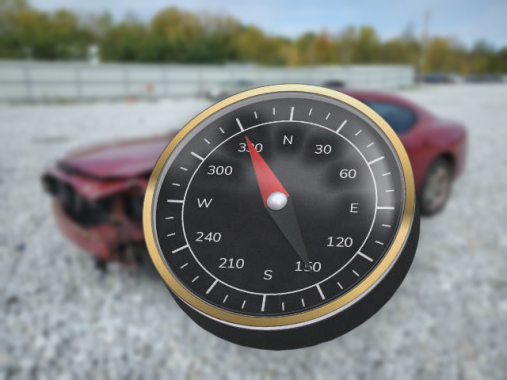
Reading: 330 °
